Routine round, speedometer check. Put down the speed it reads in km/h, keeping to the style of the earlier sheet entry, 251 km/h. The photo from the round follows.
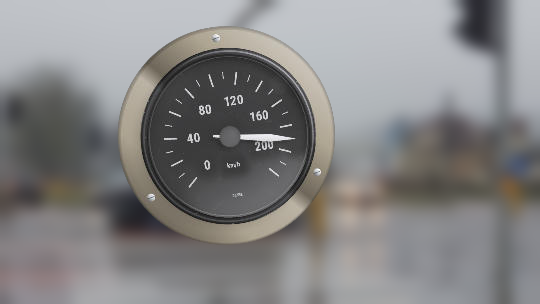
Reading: 190 km/h
